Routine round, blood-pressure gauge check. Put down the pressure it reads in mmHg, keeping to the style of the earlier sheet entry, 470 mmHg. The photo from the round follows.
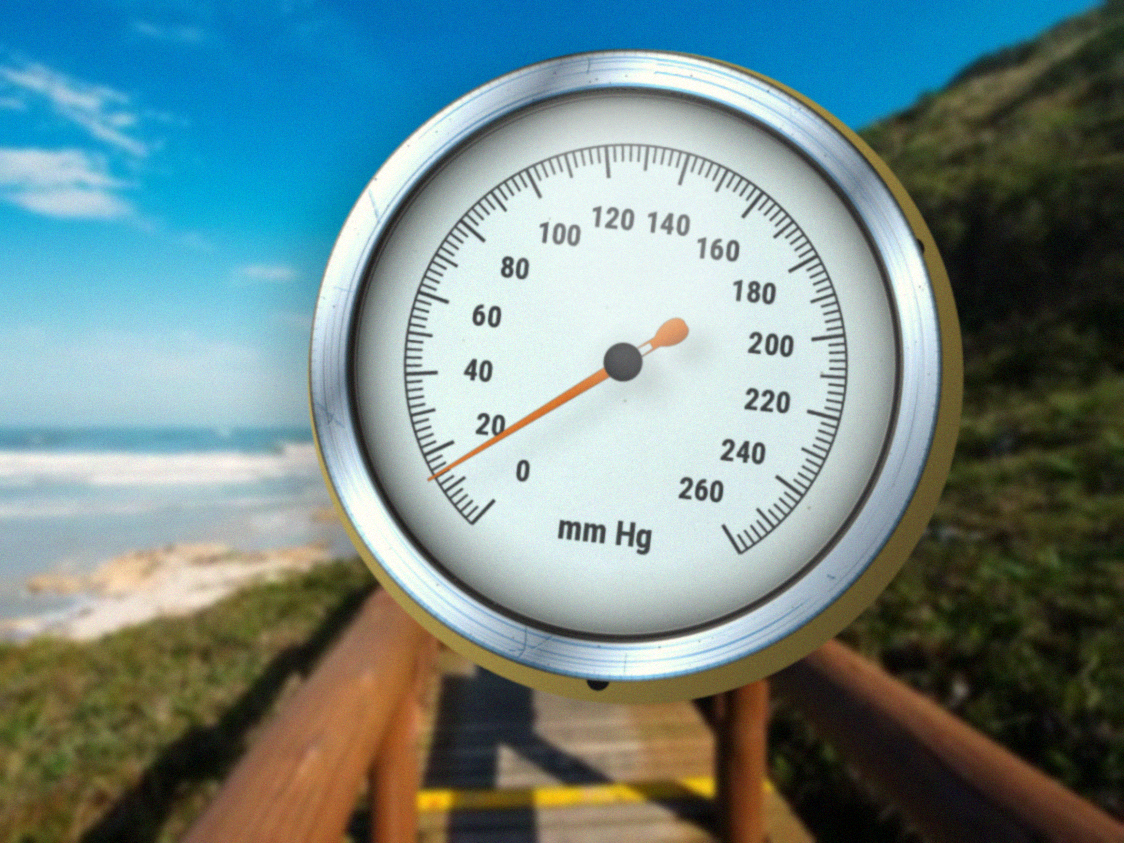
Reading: 14 mmHg
